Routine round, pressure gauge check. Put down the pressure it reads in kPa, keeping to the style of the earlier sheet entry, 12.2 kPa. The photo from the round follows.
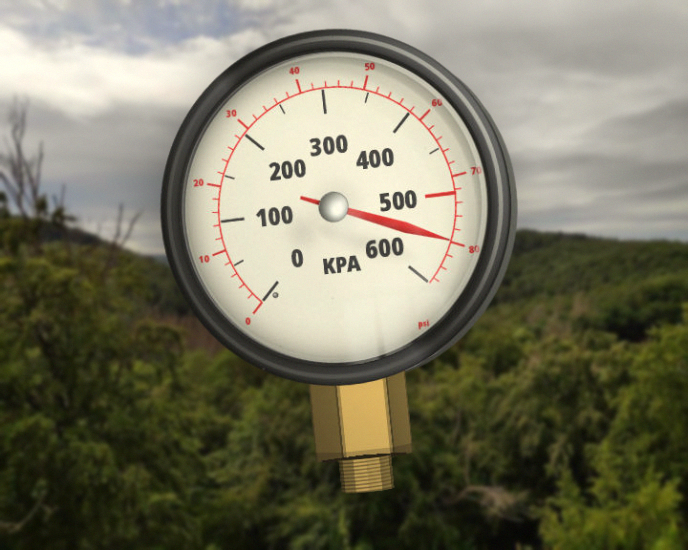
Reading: 550 kPa
